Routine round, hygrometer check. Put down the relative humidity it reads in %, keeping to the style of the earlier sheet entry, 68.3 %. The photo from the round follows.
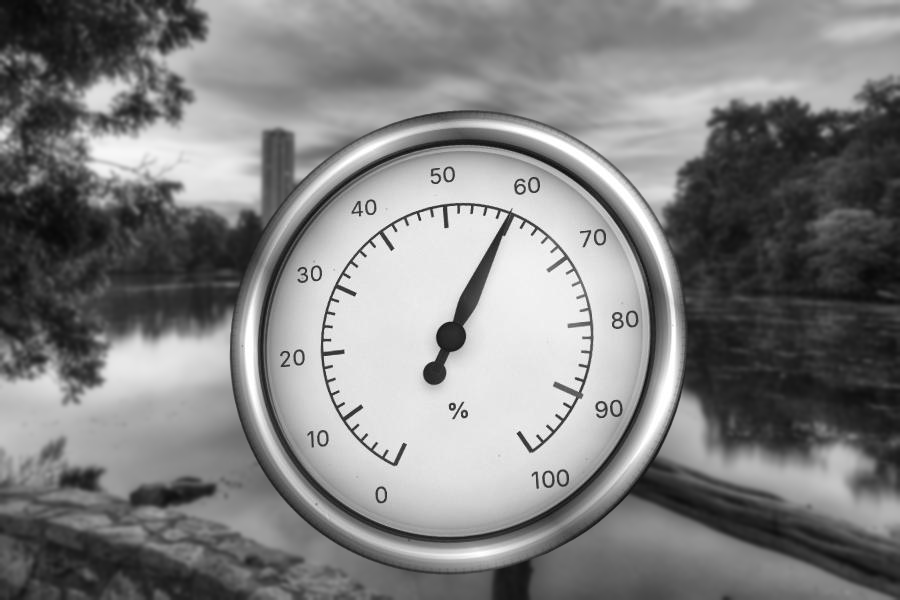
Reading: 60 %
